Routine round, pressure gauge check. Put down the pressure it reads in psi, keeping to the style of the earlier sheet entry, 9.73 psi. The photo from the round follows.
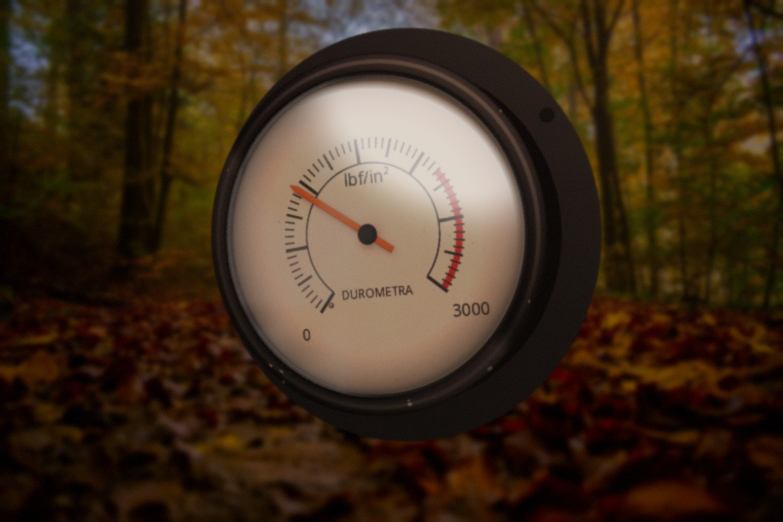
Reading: 950 psi
